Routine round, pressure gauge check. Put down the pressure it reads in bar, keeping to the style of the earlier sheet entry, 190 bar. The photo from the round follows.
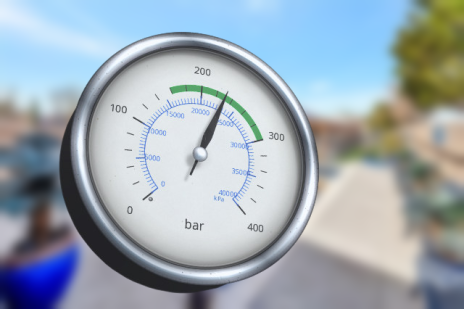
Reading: 230 bar
